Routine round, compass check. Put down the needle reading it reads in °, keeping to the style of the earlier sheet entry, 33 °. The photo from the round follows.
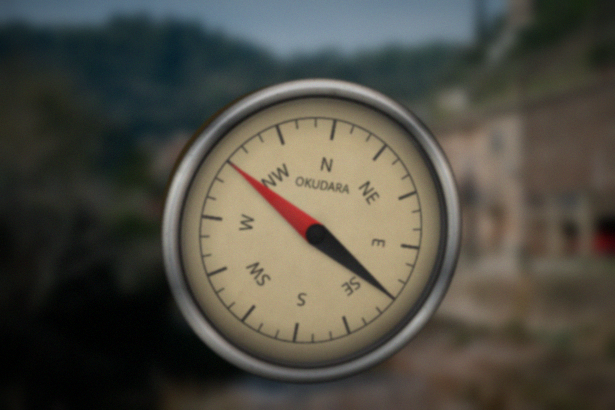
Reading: 300 °
